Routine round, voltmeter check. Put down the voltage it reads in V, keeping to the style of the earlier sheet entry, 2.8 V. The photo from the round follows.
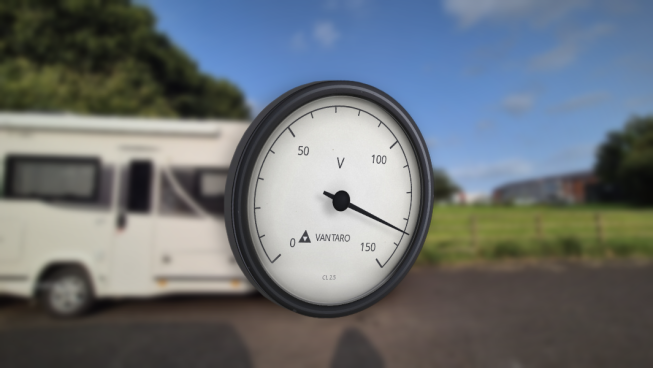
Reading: 135 V
